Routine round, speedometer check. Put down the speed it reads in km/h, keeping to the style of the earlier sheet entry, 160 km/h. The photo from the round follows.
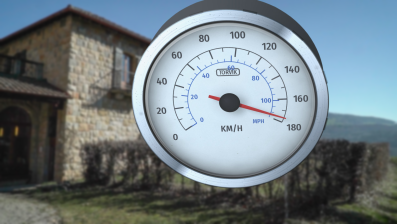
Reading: 175 km/h
